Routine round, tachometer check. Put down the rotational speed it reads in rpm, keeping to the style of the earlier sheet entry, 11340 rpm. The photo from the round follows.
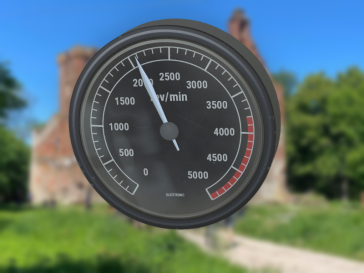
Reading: 2100 rpm
